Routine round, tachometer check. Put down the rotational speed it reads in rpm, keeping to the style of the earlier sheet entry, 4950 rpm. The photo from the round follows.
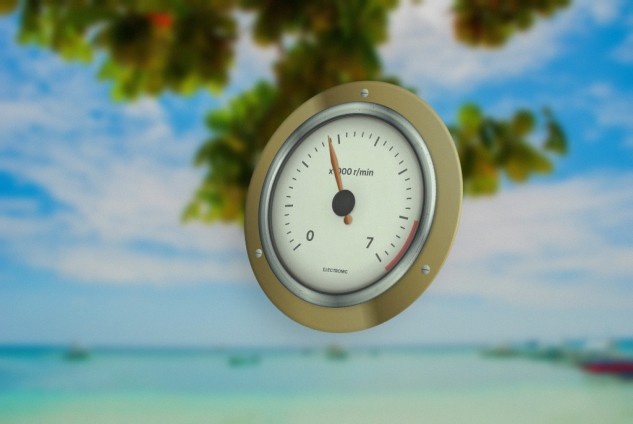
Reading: 2800 rpm
